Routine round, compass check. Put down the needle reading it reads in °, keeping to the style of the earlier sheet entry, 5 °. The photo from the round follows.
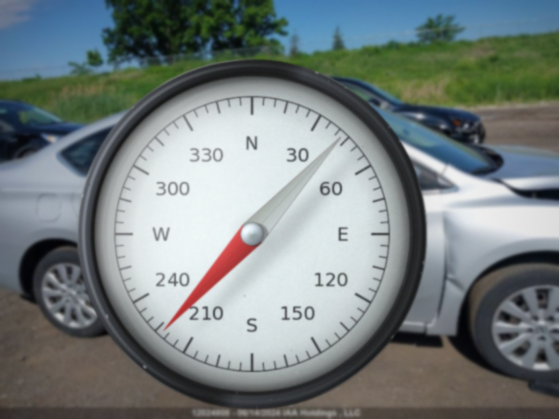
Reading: 222.5 °
